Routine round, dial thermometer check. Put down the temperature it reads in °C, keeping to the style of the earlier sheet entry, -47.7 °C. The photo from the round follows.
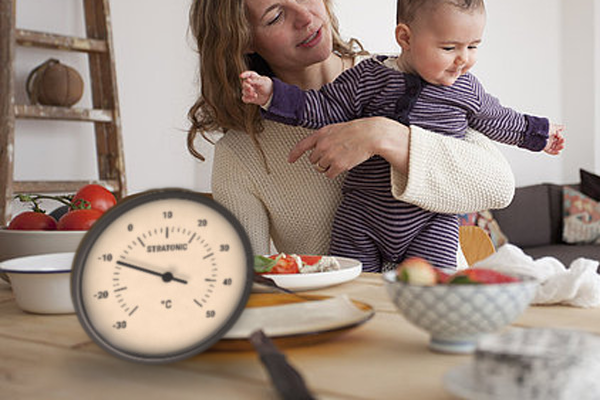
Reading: -10 °C
